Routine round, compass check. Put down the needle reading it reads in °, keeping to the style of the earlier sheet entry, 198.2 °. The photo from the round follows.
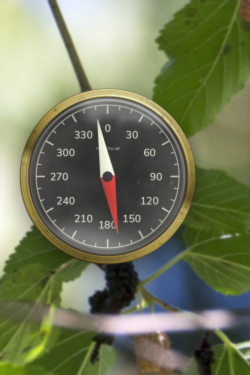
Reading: 170 °
